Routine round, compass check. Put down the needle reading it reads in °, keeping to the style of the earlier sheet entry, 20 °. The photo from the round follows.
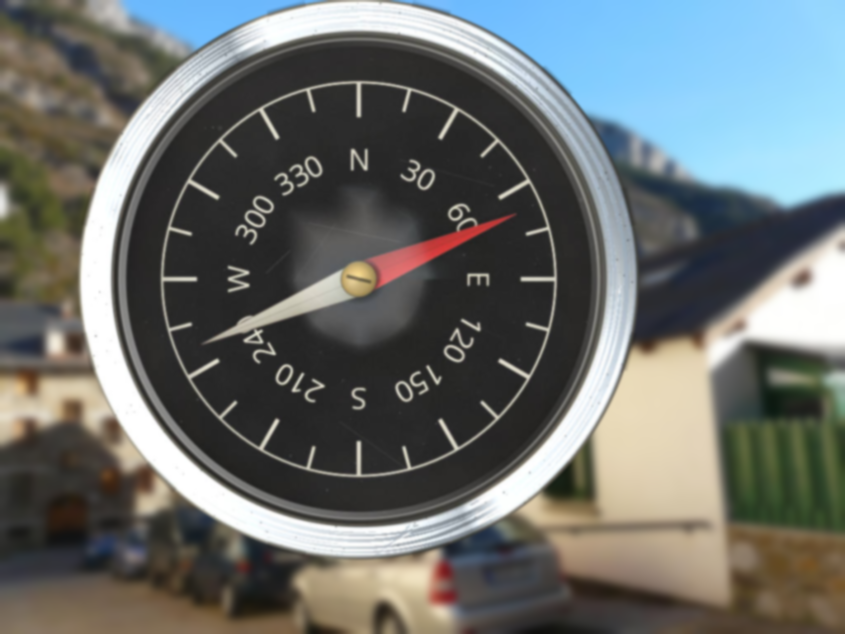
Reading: 67.5 °
